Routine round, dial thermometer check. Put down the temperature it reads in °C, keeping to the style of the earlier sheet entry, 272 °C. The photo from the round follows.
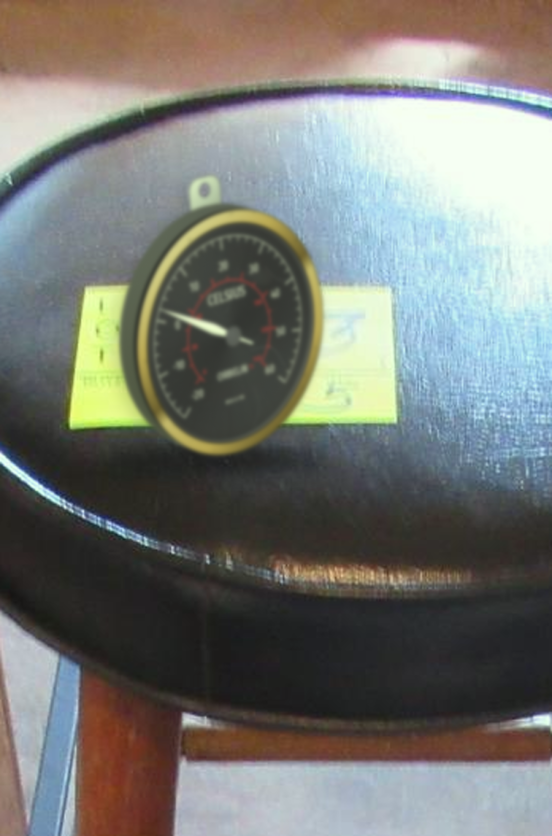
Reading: 2 °C
